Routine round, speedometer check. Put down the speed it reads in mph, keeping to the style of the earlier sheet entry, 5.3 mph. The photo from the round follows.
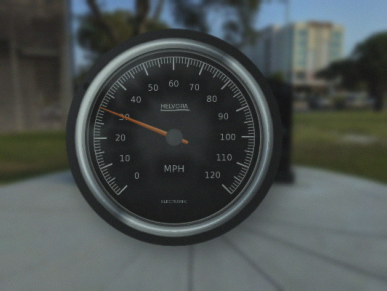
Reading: 30 mph
